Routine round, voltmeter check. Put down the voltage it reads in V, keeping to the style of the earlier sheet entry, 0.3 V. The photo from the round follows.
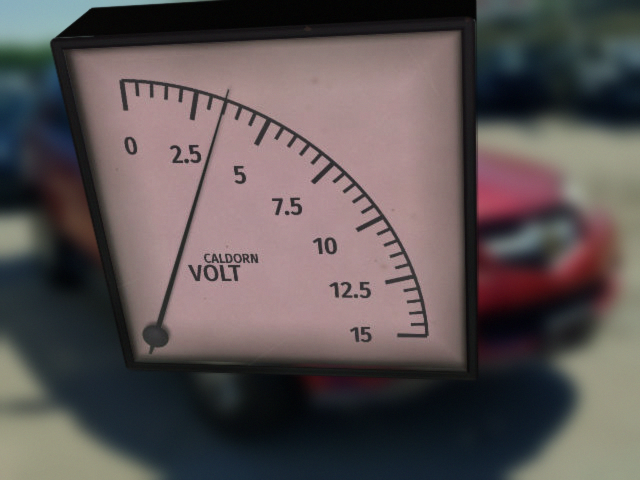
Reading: 3.5 V
